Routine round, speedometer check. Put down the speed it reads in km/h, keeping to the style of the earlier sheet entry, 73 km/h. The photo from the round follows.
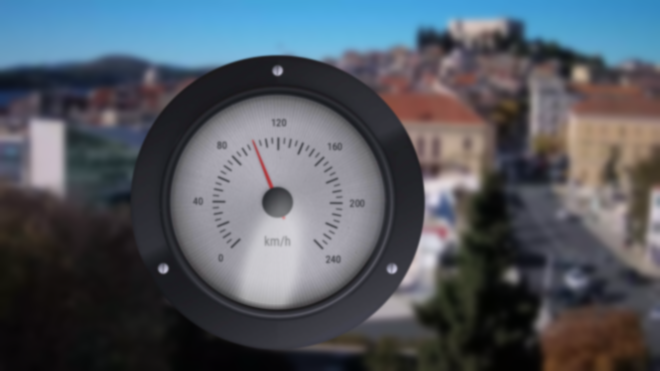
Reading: 100 km/h
